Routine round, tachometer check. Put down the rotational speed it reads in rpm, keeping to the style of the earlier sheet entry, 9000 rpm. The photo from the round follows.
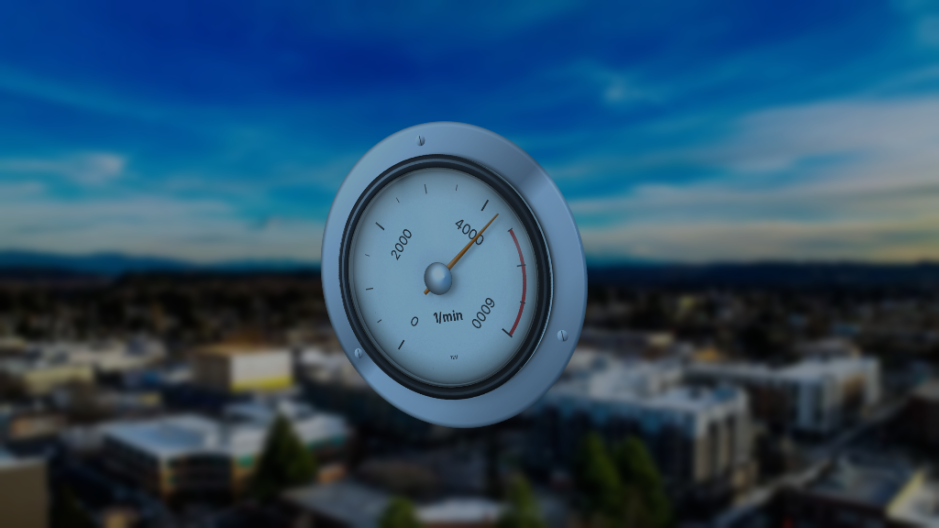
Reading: 4250 rpm
